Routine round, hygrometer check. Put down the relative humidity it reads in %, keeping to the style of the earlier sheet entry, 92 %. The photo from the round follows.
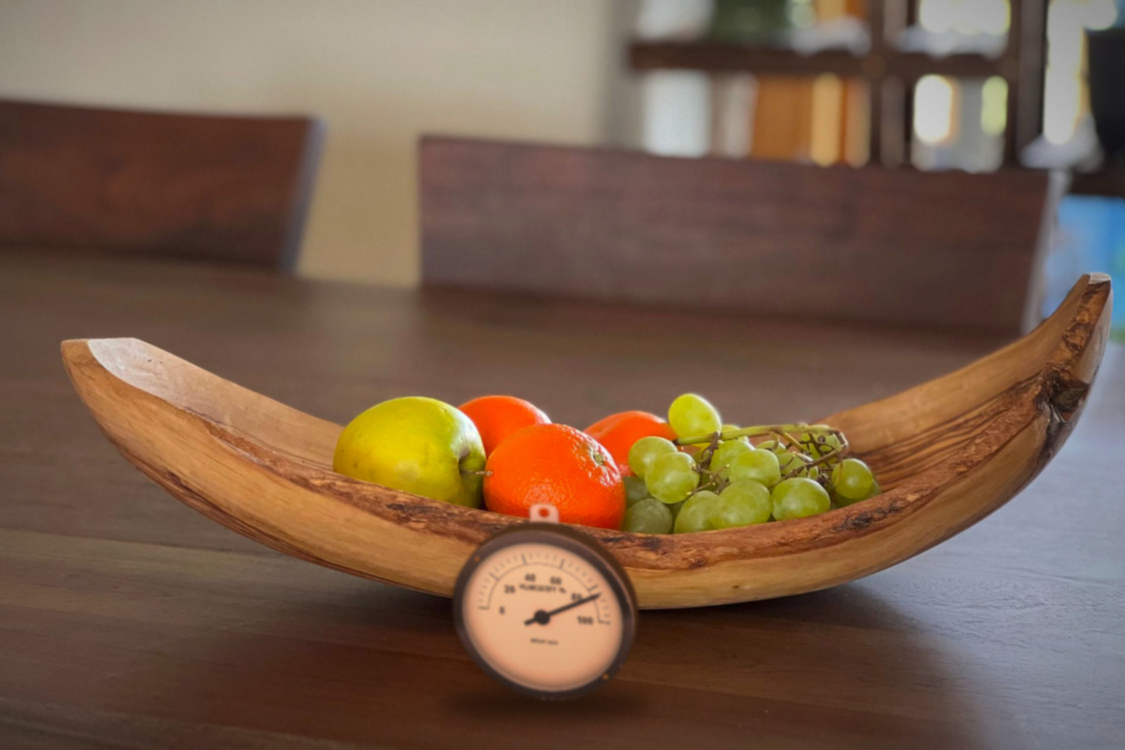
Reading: 84 %
